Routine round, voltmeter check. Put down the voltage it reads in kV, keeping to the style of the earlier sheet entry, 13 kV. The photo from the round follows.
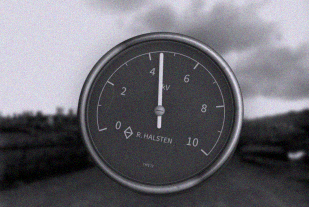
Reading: 4.5 kV
